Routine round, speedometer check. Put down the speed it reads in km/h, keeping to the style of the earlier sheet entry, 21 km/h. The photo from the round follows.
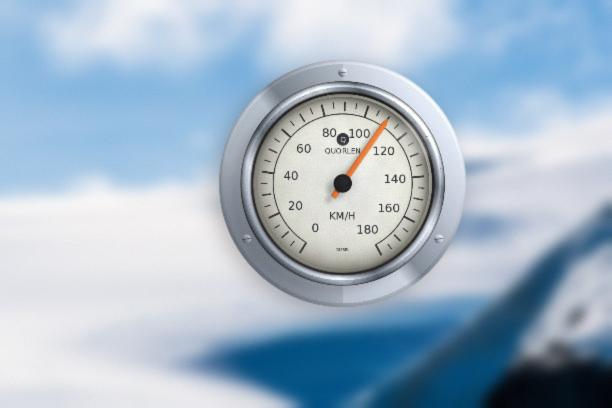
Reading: 110 km/h
